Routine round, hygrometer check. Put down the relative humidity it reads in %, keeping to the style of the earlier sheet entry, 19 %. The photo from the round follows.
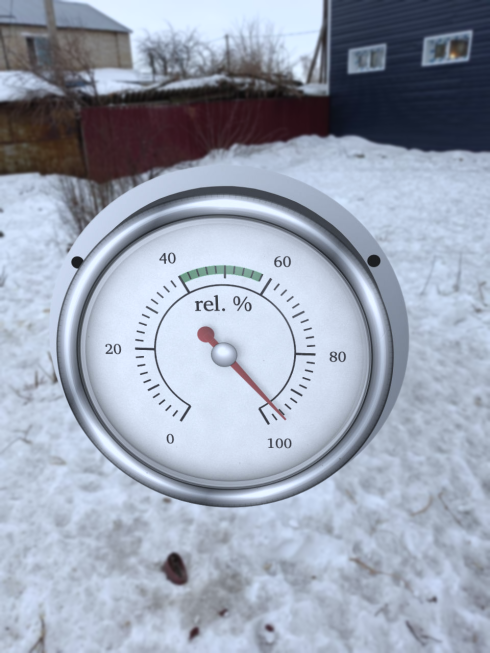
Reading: 96 %
